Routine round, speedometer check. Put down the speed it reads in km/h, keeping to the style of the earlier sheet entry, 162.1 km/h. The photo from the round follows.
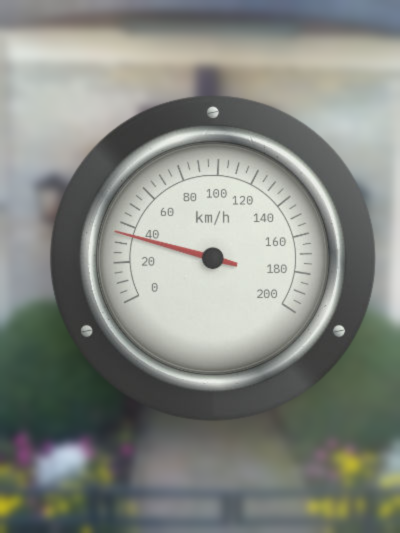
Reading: 35 km/h
